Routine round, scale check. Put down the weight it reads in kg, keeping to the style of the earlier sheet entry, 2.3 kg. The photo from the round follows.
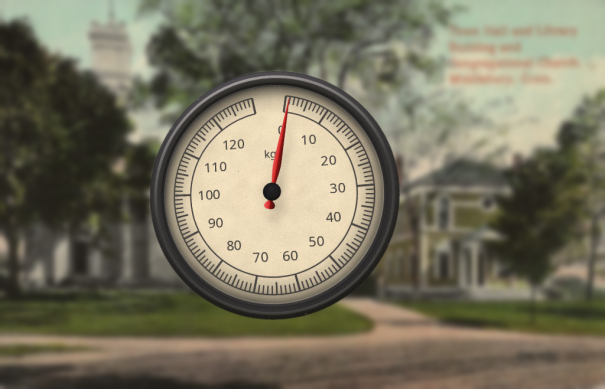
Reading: 1 kg
